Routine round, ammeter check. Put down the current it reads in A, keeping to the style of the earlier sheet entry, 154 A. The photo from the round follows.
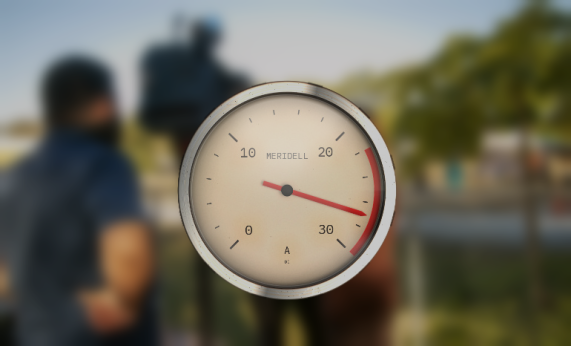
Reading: 27 A
